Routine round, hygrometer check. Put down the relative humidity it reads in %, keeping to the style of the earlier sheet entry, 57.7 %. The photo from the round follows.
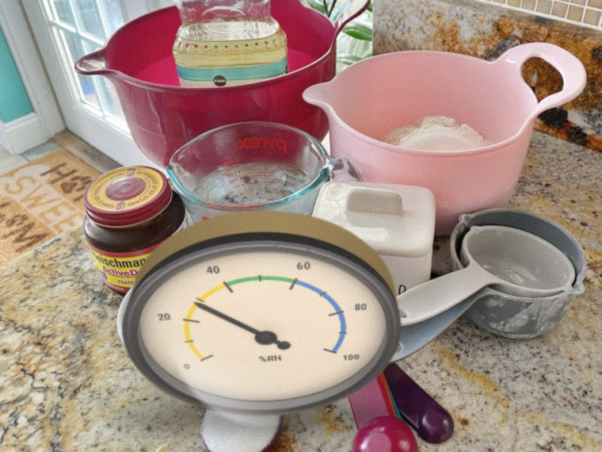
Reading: 30 %
